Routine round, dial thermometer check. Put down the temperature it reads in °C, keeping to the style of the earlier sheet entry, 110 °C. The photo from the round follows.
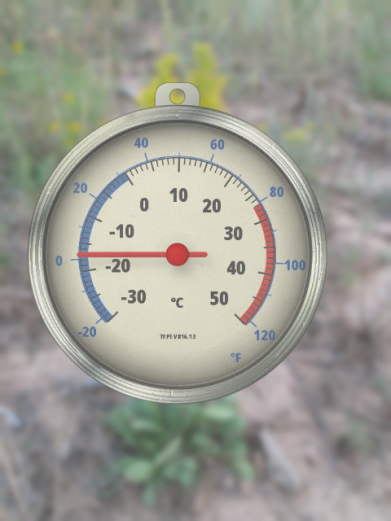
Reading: -17 °C
